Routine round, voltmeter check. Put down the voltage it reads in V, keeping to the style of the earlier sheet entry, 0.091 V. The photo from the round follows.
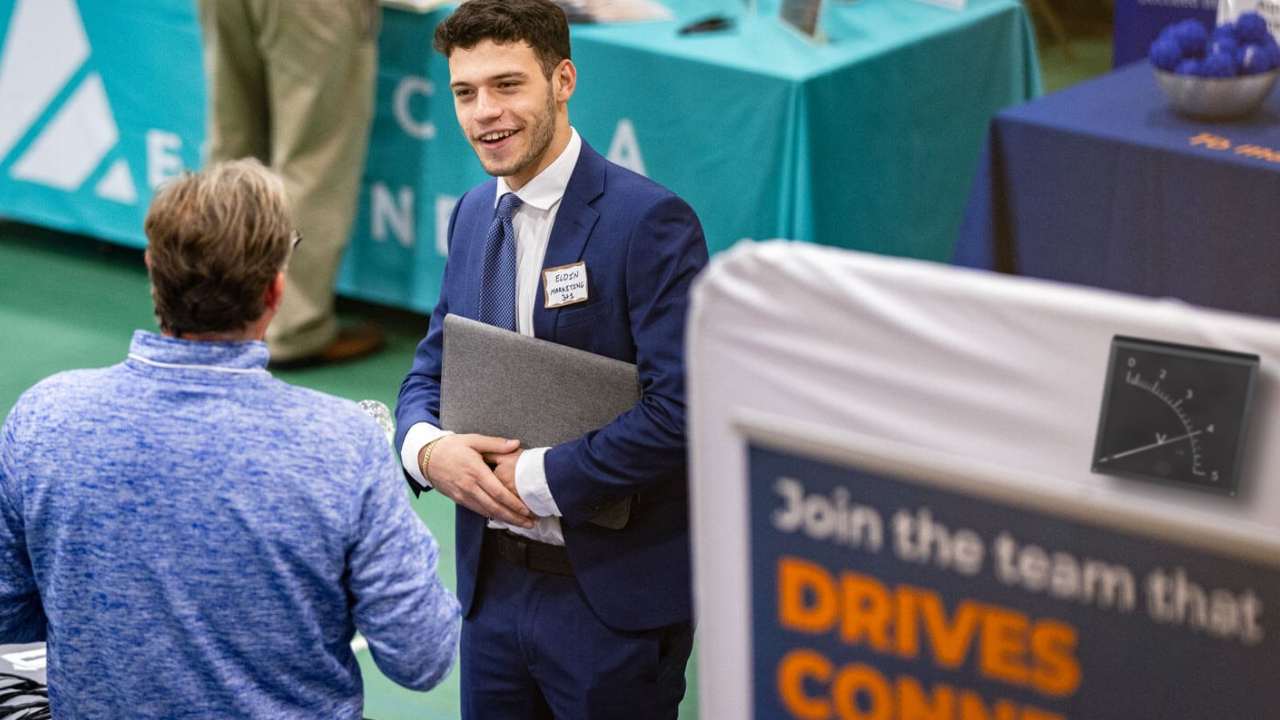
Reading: 4 V
